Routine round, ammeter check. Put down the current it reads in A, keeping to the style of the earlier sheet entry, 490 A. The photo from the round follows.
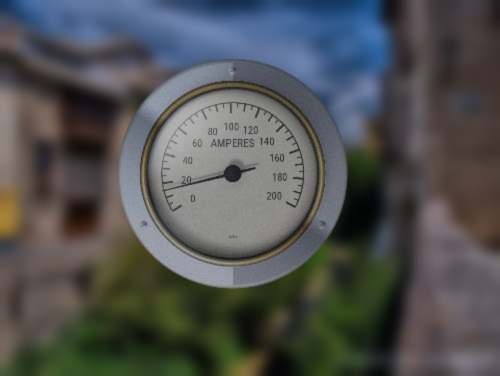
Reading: 15 A
